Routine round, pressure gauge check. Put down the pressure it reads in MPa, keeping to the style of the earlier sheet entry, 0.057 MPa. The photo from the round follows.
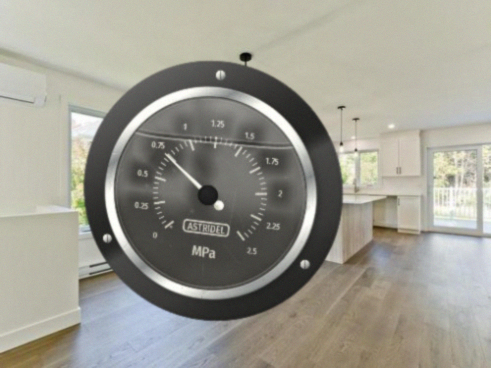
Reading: 0.75 MPa
